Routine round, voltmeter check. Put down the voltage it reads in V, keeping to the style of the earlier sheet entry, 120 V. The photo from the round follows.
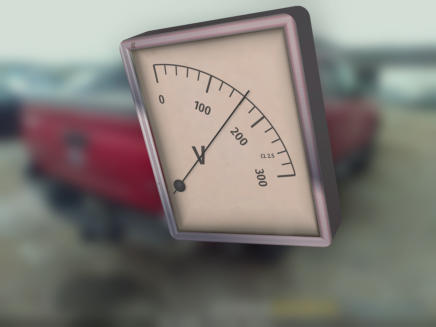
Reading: 160 V
